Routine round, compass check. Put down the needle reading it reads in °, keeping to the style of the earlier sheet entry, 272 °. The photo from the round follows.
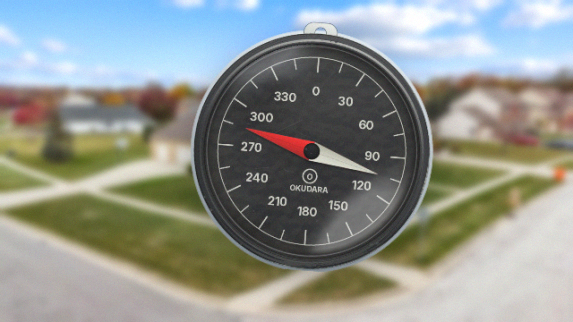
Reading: 285 °
